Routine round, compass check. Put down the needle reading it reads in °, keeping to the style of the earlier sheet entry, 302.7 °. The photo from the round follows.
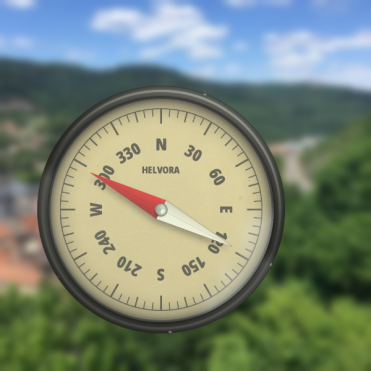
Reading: 297.5 °
